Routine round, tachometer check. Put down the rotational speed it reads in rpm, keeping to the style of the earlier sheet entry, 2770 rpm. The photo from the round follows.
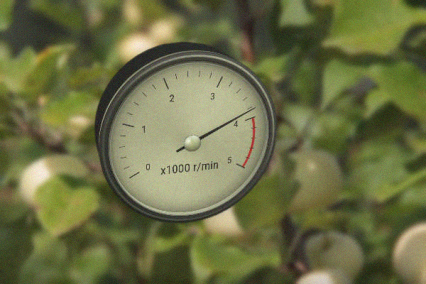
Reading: 3800 rpm
